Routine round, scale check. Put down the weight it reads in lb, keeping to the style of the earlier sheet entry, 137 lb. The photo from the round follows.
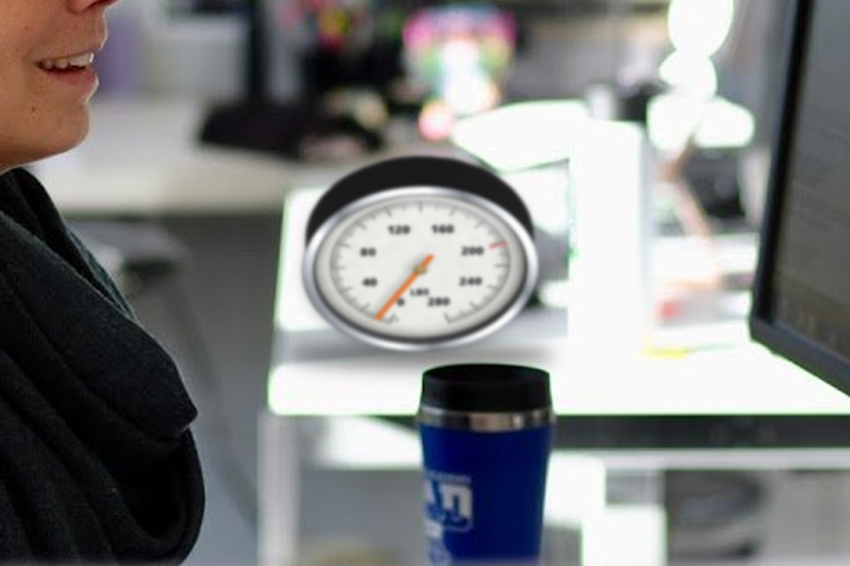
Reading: 10 lb
